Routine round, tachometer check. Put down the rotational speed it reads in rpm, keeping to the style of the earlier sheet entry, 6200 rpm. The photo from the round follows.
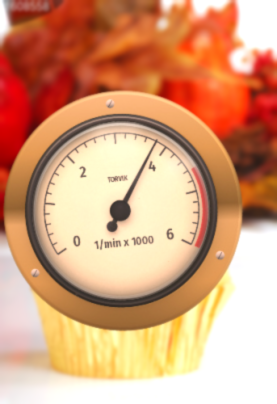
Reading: 3800 rpm
